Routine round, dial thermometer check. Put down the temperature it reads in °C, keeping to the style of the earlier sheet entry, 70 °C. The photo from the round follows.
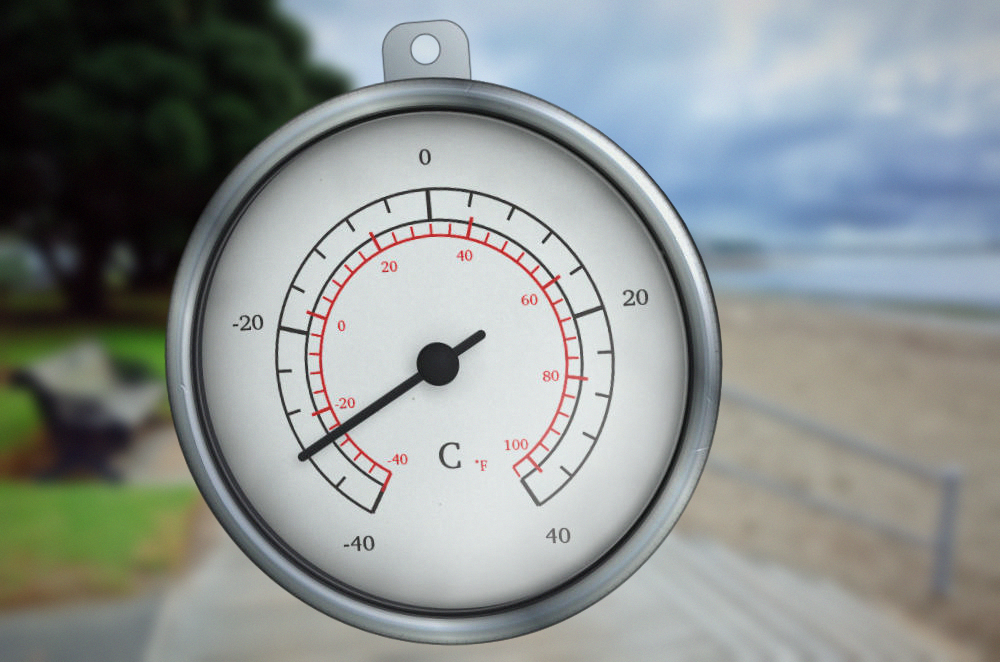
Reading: -32 °C
